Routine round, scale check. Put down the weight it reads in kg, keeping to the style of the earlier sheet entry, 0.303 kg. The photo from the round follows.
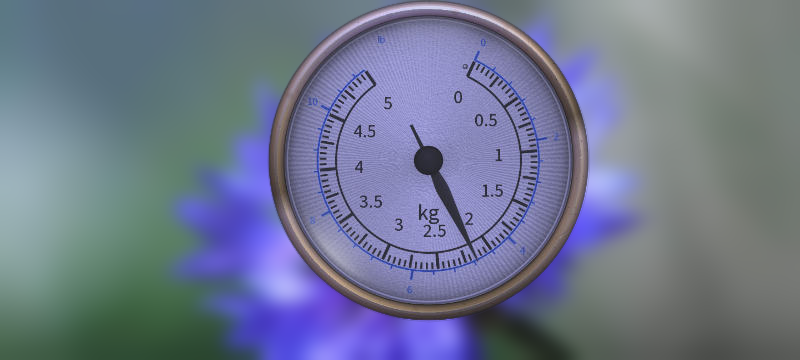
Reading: 2.15 kg
